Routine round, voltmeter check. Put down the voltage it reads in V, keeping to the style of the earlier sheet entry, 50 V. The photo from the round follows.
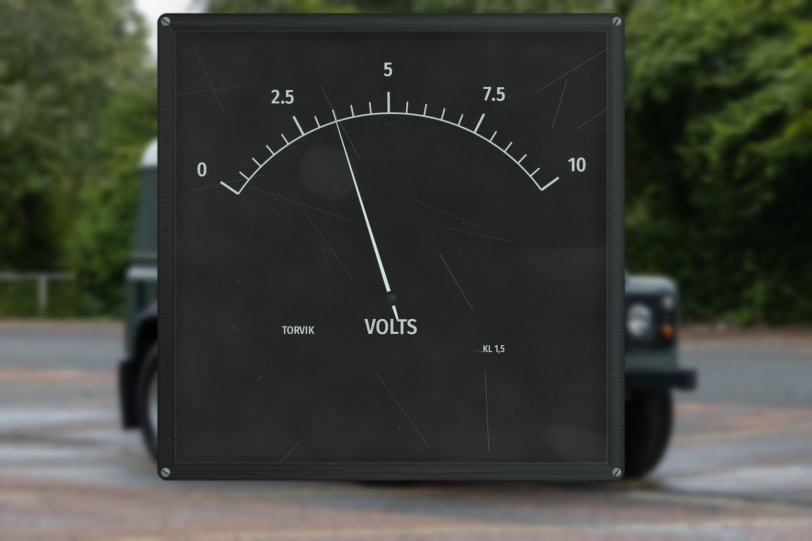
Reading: 3.5 V
